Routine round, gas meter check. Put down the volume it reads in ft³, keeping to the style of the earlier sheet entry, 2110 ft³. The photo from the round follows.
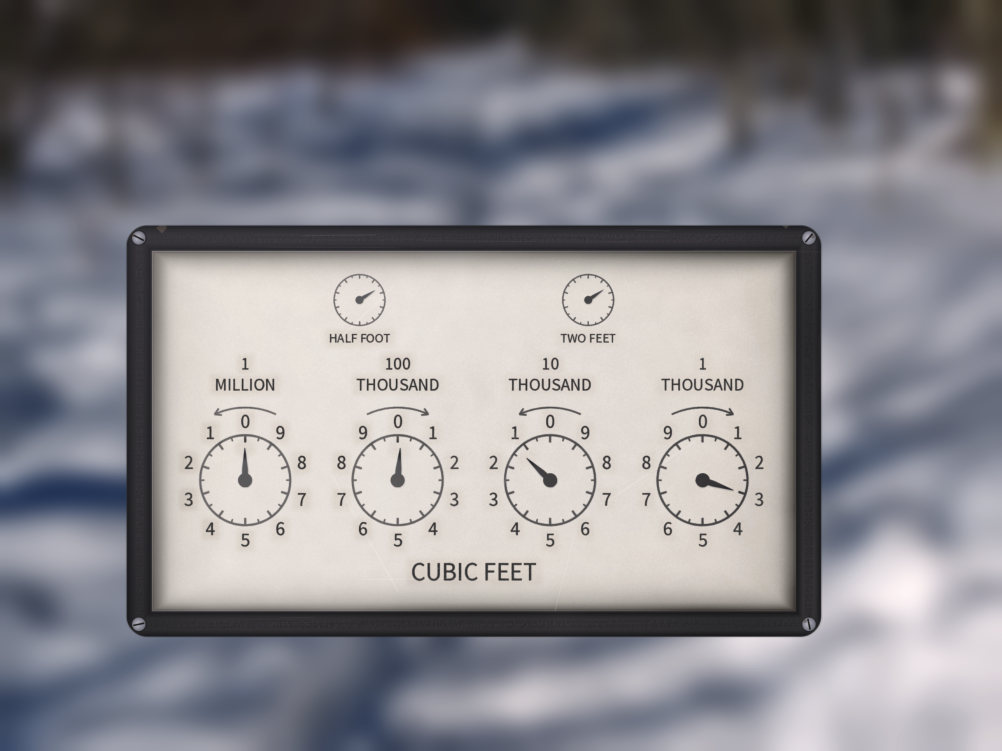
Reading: 1300 ft³
